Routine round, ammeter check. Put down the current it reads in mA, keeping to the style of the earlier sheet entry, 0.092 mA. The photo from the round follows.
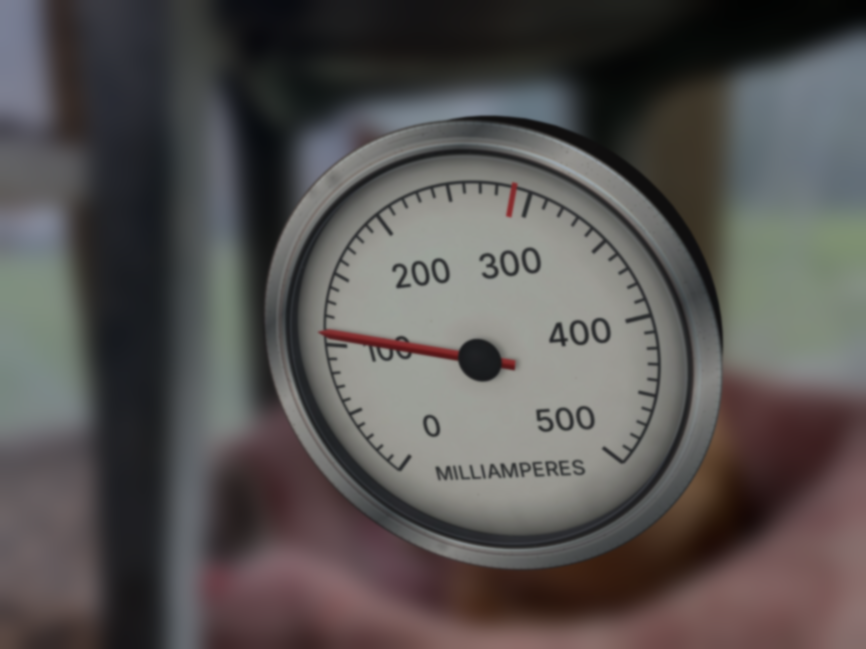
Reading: 110 mA
